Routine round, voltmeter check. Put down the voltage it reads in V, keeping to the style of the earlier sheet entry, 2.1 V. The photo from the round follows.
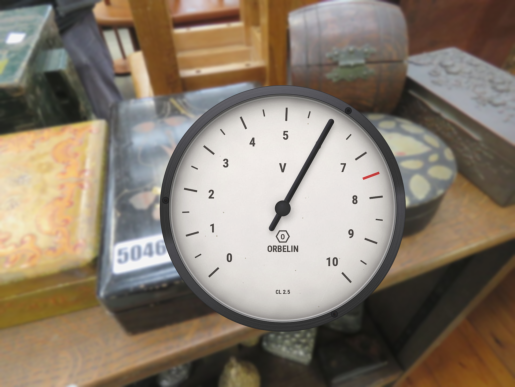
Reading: 6 V
